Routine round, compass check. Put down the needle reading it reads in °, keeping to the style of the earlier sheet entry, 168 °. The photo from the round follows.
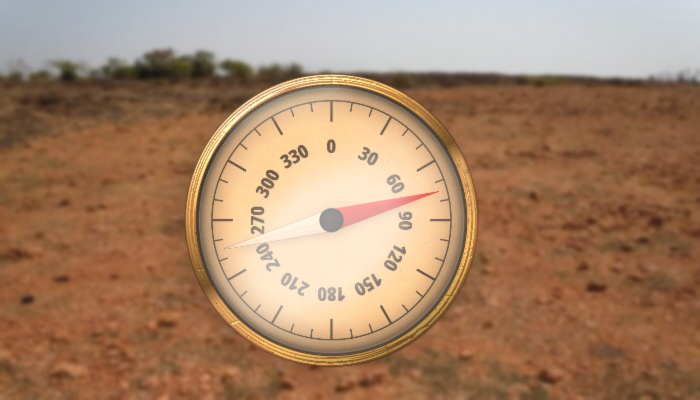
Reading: 75 °
